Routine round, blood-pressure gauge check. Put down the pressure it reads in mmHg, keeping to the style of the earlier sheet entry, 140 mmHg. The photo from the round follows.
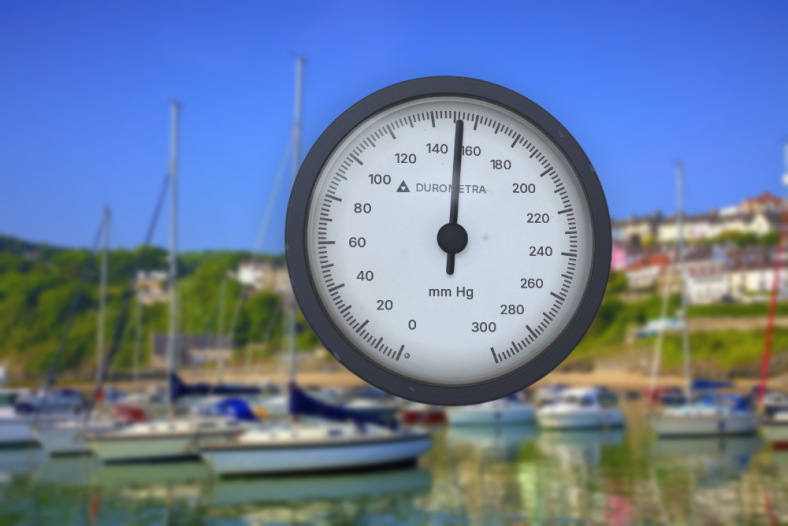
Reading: 152 mmHg
